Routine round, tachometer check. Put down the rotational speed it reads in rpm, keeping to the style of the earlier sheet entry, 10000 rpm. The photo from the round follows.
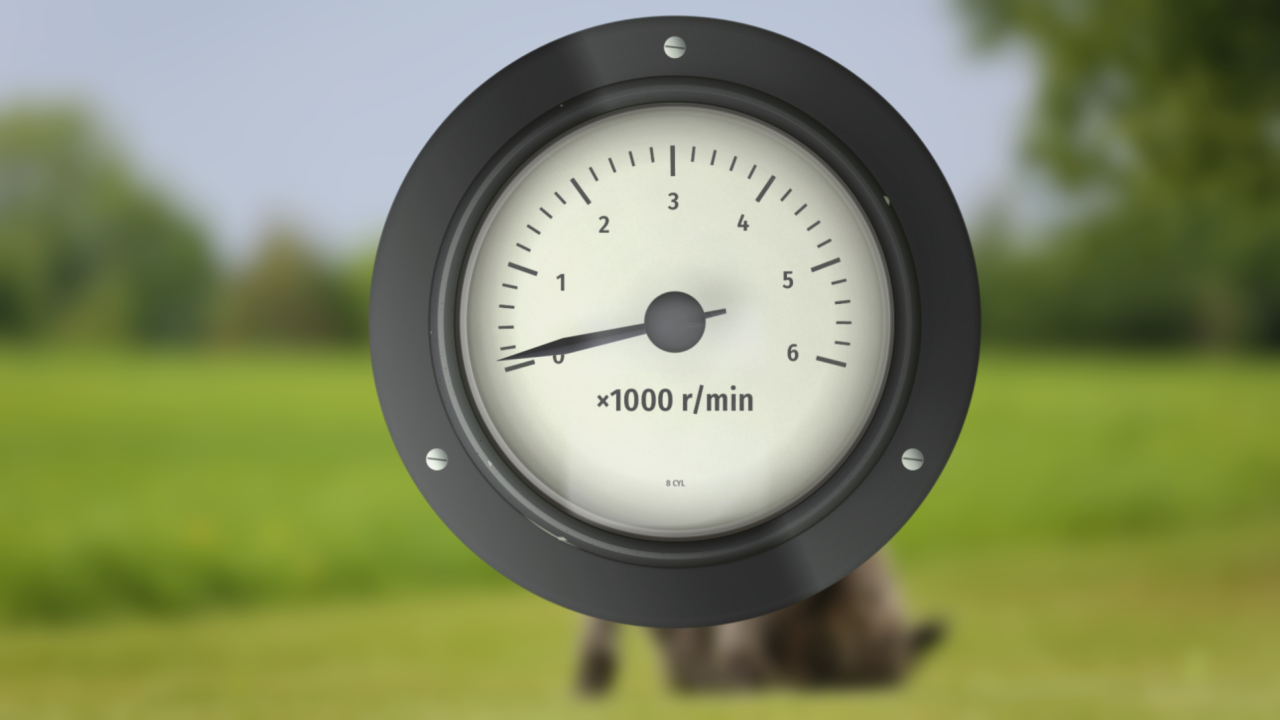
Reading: 100 rpm
